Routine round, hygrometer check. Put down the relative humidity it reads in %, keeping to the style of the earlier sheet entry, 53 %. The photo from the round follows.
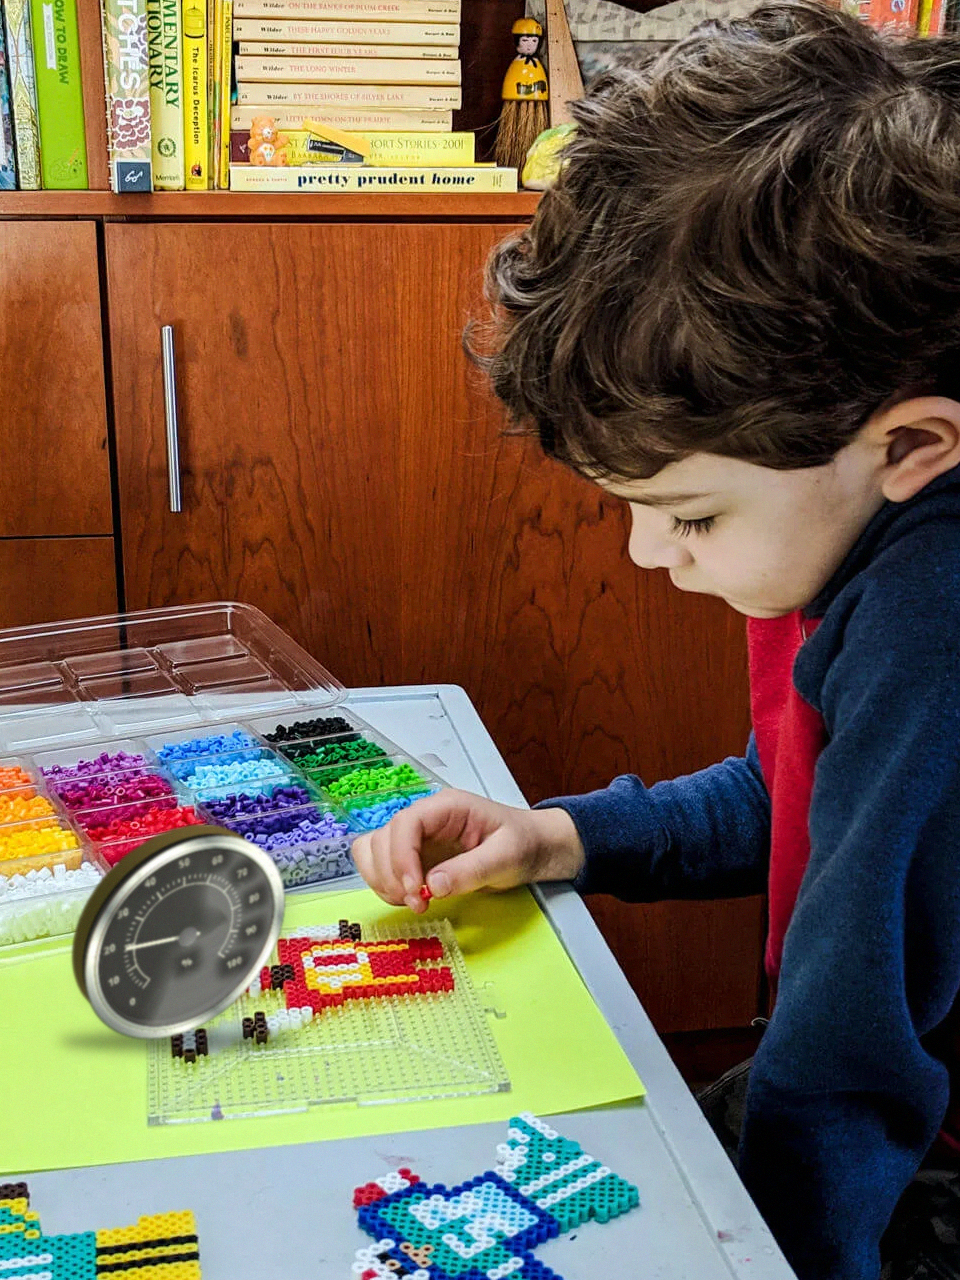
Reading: 20 %
